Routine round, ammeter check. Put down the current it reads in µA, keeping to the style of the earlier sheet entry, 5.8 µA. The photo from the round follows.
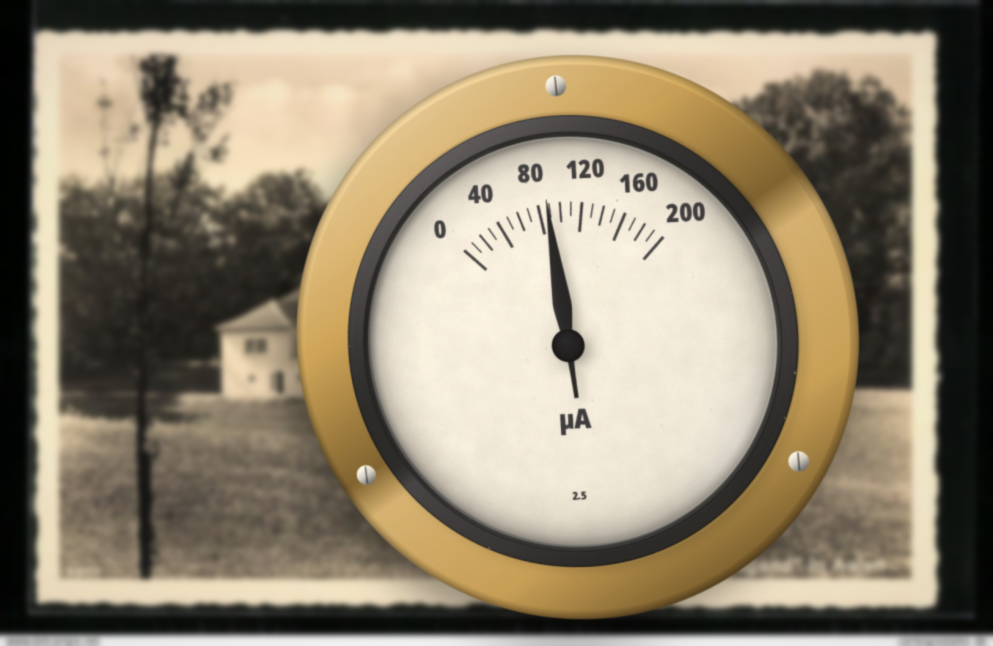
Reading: 90 µA
